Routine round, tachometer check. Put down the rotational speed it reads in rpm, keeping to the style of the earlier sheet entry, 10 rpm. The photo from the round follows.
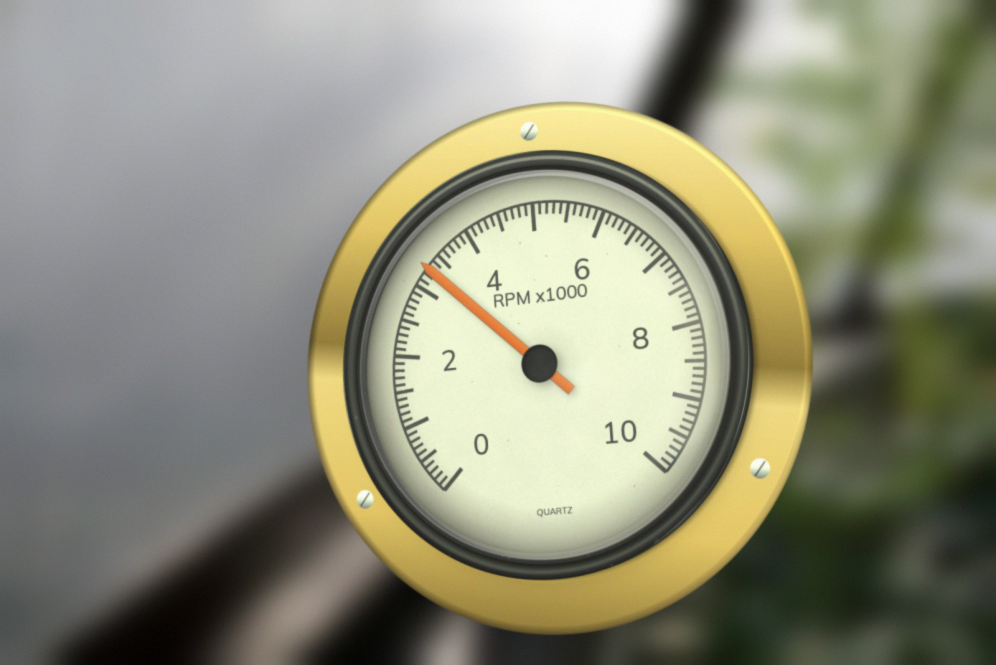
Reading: 3300 rpm
